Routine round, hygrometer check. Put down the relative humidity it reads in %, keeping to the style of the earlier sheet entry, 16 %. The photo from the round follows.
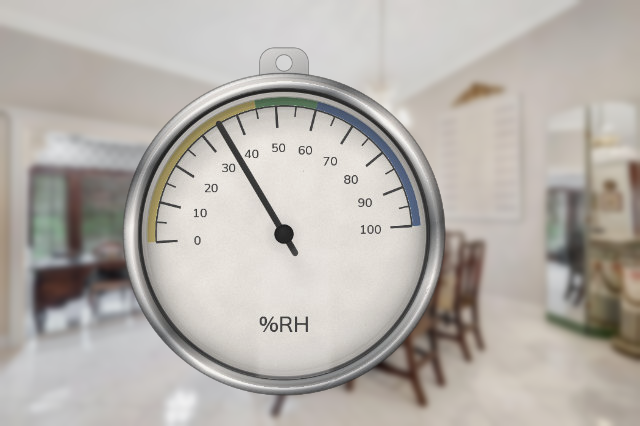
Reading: 35 %
